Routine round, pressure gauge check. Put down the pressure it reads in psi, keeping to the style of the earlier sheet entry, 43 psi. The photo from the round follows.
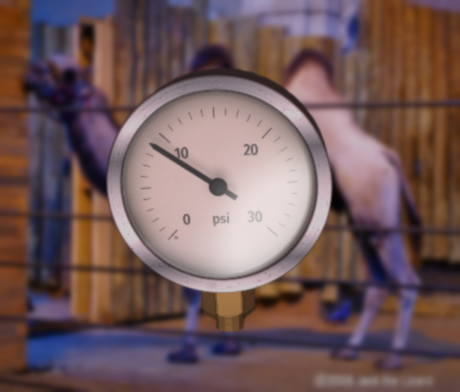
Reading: 9 psi
